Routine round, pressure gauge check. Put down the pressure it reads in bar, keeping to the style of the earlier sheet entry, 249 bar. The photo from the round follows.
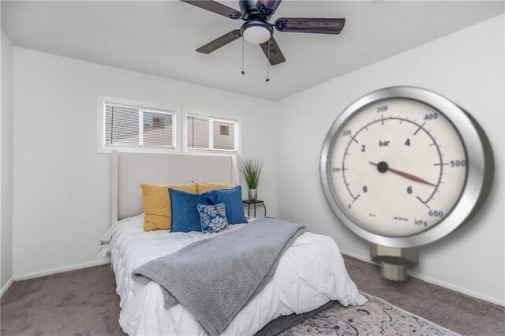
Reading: 5.5 bar
